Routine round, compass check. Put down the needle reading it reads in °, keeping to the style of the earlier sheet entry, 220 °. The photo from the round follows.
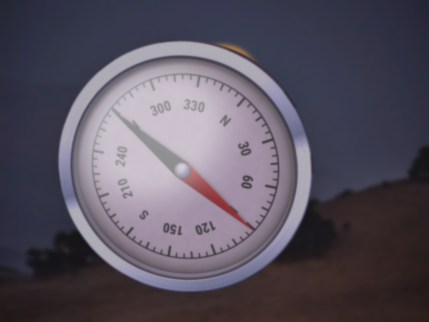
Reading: 90 °
